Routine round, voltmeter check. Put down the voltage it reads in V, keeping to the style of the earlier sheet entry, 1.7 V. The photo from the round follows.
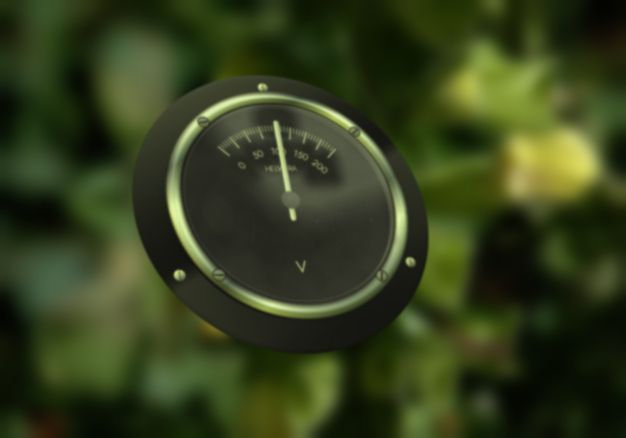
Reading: 100 V
